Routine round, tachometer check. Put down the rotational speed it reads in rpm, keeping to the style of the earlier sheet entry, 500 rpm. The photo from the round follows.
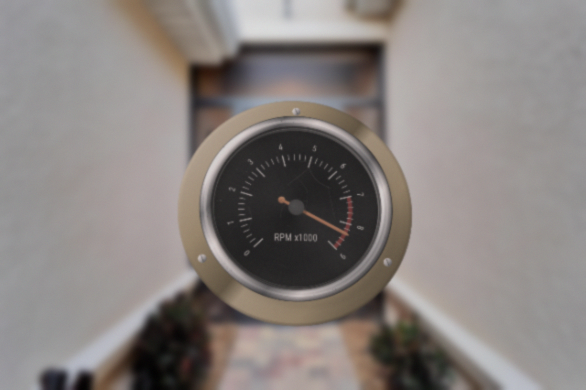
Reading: 8400 rpm
